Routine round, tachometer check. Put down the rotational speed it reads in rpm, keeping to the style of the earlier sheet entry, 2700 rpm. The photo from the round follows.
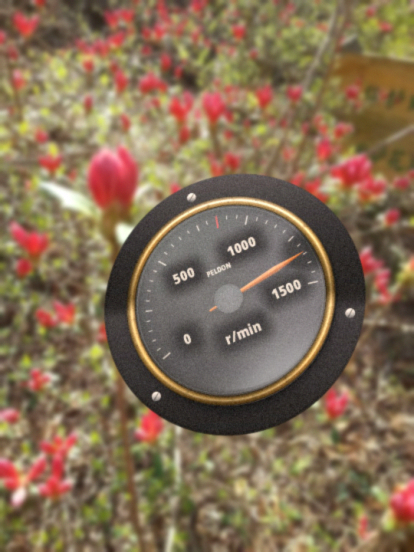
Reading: 1350 rpm
